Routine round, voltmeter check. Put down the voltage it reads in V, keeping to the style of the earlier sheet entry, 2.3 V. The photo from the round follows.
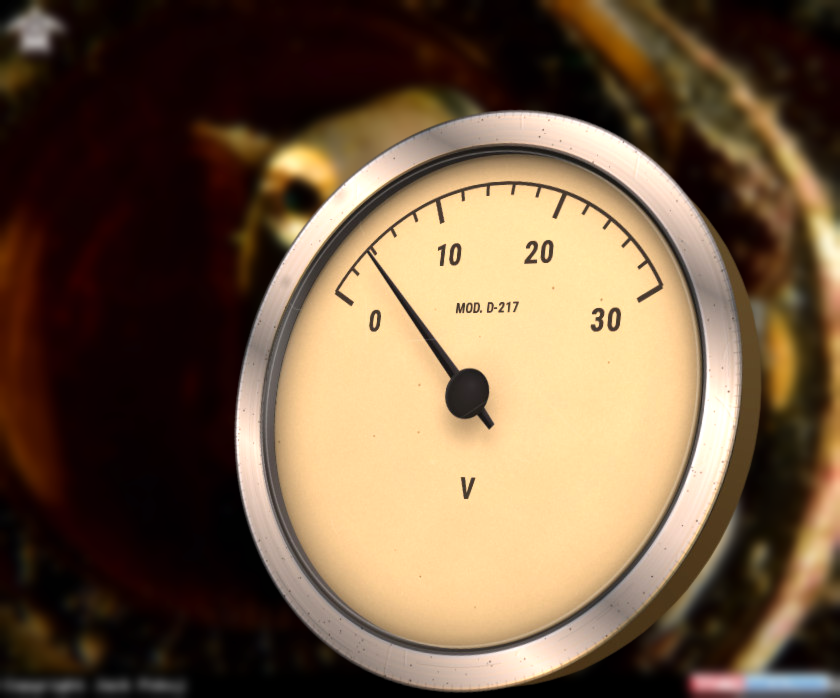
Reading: 4 V
